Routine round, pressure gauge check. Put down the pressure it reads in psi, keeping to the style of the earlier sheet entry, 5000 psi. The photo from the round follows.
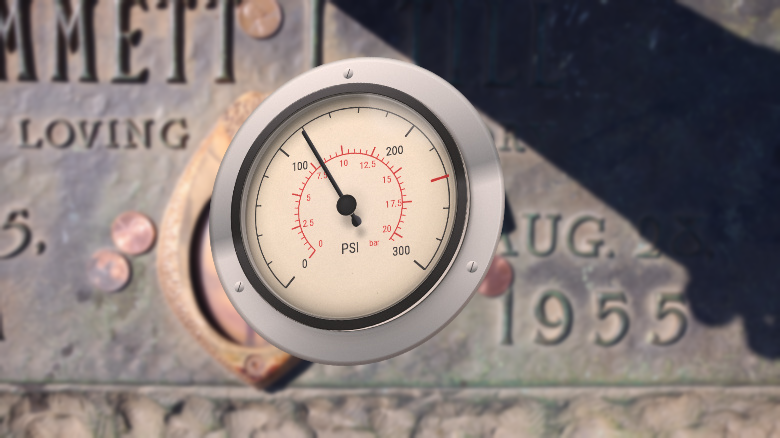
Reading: 120 psi
